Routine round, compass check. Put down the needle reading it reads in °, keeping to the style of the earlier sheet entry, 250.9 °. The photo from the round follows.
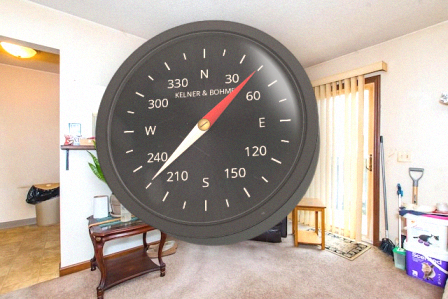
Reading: 45 °
